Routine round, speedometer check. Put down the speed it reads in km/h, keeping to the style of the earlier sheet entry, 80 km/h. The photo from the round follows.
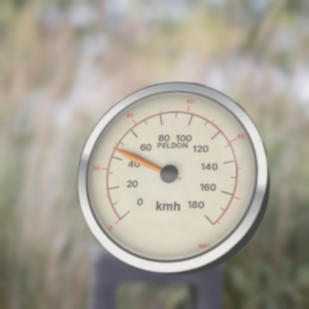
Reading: 45 km/h
